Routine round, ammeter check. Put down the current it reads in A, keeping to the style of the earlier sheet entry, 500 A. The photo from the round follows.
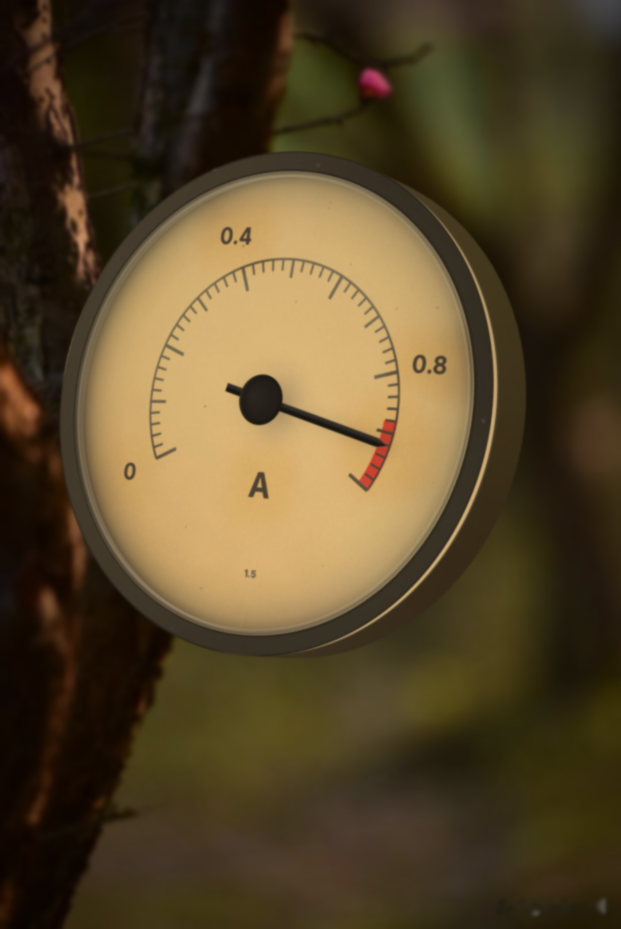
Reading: 0.92 A
